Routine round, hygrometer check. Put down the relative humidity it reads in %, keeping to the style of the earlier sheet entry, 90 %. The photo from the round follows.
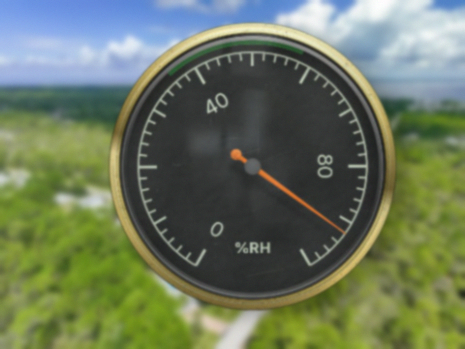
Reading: 92 %
